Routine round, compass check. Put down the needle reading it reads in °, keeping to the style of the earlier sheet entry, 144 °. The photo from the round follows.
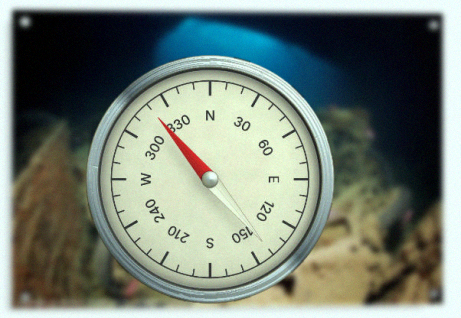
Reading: 320 °
